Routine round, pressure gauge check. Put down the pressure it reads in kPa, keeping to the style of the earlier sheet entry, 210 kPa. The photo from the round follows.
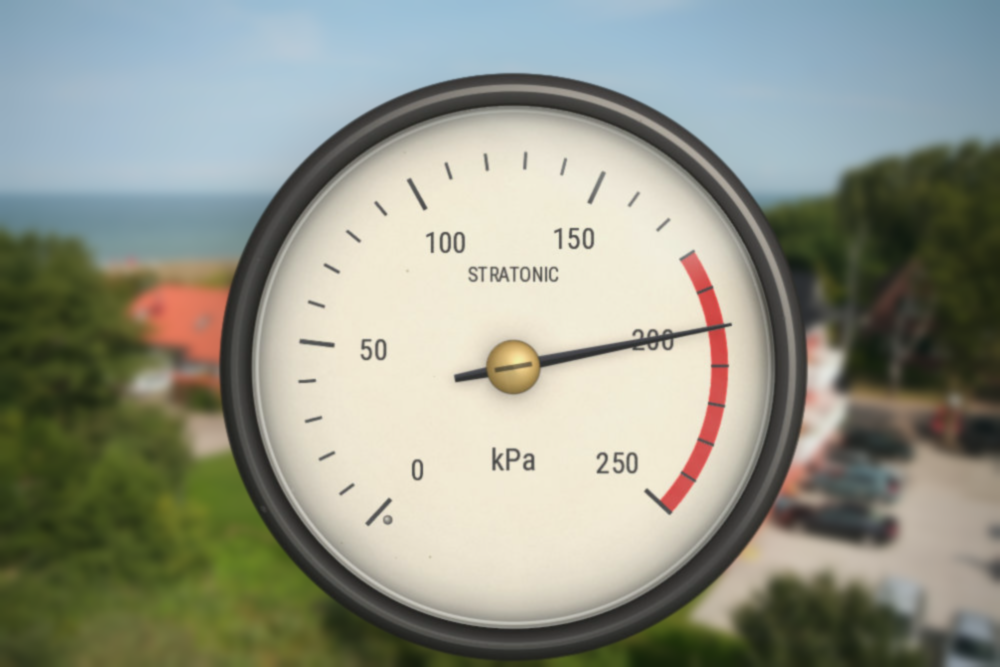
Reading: 200 kPa
